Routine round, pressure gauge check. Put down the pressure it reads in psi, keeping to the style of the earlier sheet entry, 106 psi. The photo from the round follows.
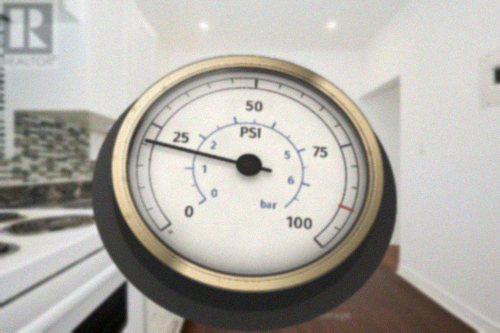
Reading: 20 psi
